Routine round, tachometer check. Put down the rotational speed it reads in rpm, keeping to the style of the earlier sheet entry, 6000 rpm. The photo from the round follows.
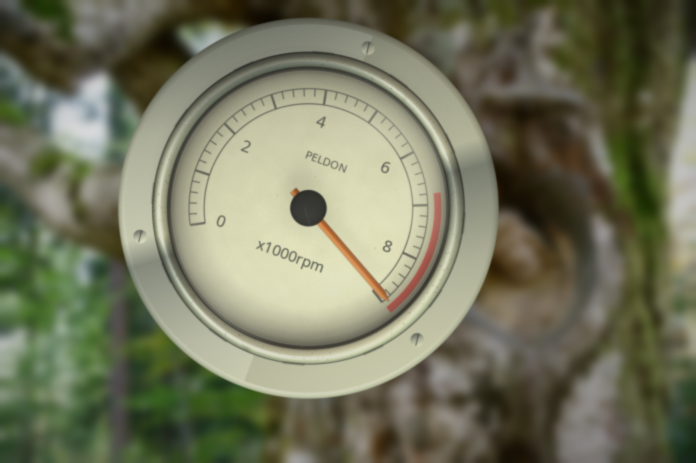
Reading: 8900 rpm
